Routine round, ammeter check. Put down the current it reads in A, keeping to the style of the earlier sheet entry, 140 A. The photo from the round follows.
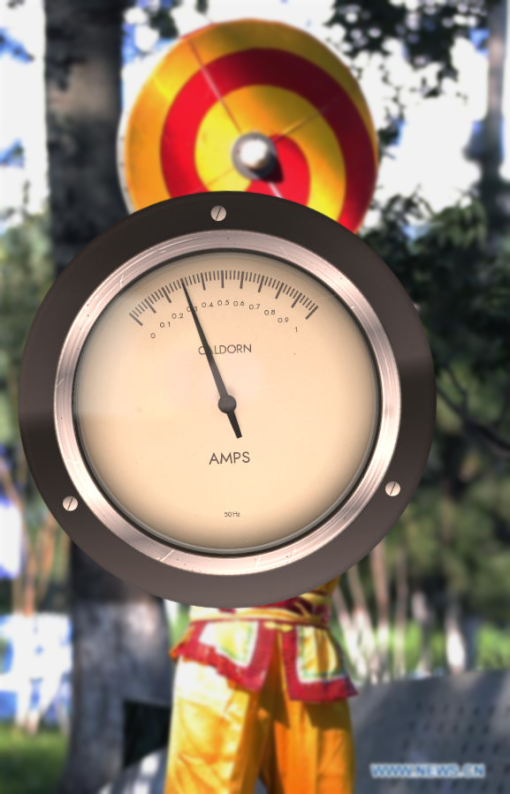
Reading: 0.3 A
